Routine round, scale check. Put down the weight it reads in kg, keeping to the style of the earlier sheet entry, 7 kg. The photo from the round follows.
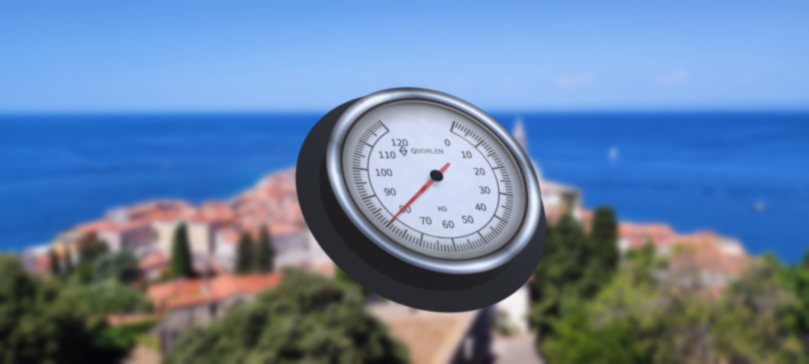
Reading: 80 kg
